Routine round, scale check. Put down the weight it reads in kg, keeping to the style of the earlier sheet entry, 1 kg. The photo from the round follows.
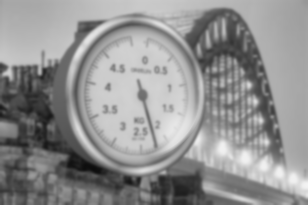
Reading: 2.25 kg
